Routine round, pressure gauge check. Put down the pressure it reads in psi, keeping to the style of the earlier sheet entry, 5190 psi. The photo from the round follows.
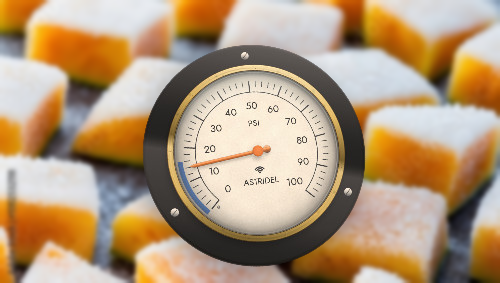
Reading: 14 psi
